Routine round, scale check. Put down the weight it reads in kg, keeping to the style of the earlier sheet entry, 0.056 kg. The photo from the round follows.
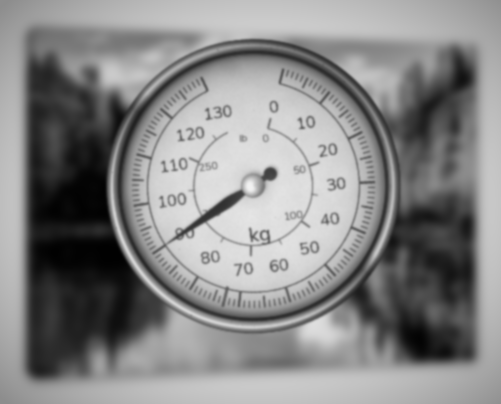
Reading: 90 kg
